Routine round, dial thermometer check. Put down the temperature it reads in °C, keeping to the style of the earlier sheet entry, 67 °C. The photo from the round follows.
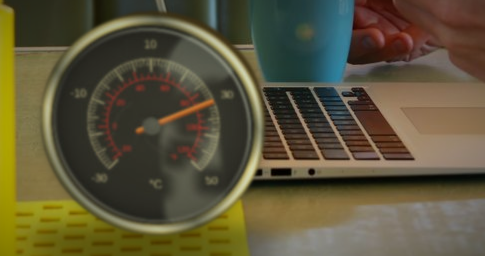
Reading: 30 °C
